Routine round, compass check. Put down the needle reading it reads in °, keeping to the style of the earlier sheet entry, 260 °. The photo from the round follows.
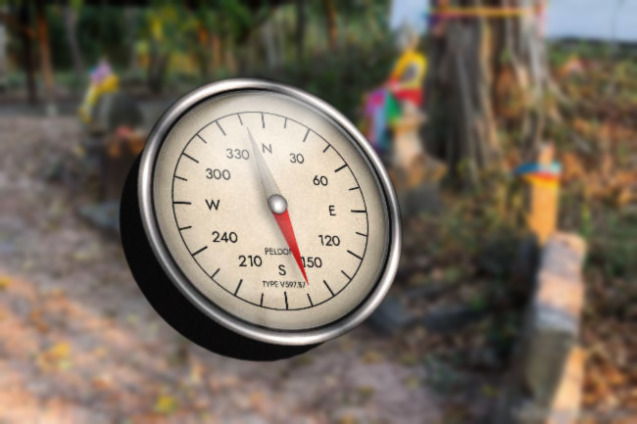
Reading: 165 °
